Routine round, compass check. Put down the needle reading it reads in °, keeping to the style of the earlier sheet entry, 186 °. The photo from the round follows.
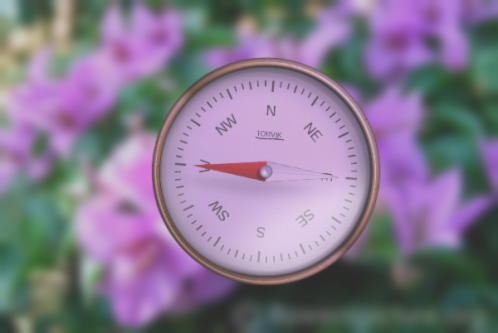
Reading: 270 °
